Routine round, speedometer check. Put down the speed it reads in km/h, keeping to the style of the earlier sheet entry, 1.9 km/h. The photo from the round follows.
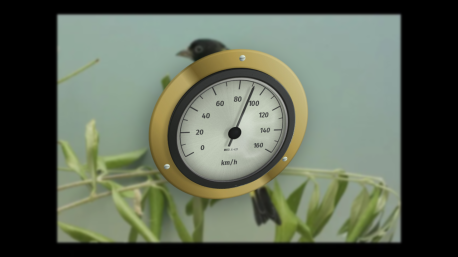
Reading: 90 km/h
